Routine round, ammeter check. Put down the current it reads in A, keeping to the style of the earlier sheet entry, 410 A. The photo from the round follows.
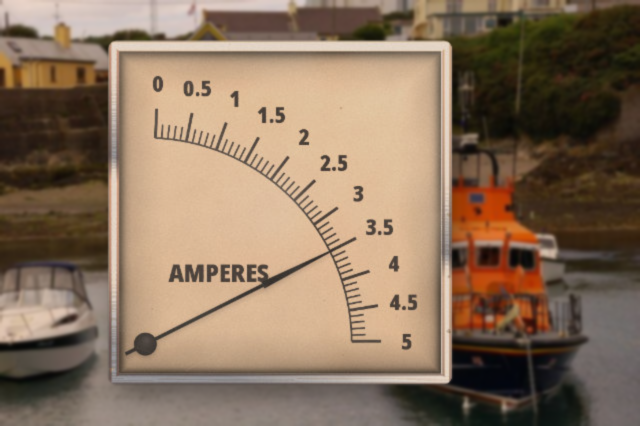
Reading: 3.5 A
